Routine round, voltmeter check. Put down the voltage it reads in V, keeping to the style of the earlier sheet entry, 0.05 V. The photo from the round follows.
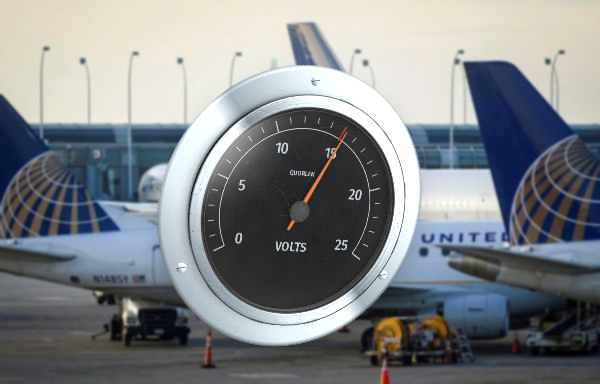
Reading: 15 V
